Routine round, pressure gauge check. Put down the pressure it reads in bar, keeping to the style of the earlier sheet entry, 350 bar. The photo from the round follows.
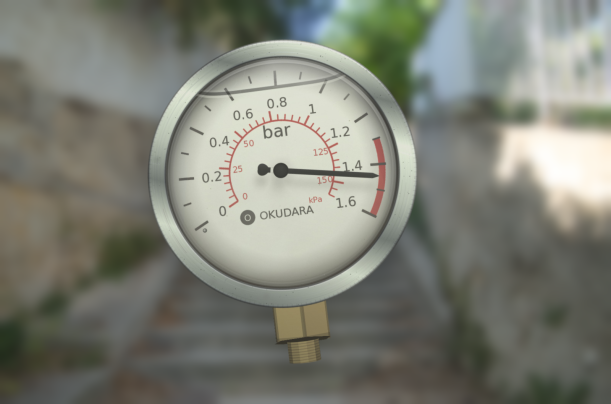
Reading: 1.45 bar
